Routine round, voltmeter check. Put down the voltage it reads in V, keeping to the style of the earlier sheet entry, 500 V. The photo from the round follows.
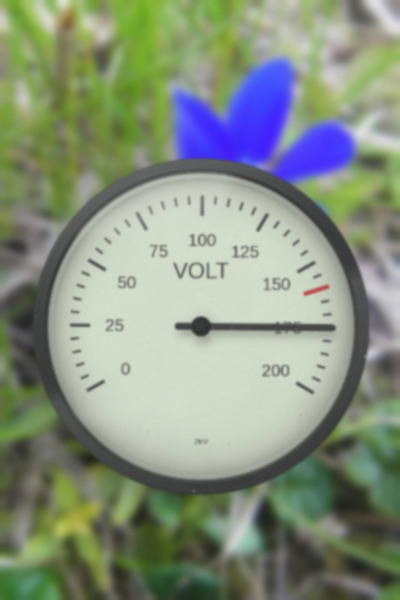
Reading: 175 V
